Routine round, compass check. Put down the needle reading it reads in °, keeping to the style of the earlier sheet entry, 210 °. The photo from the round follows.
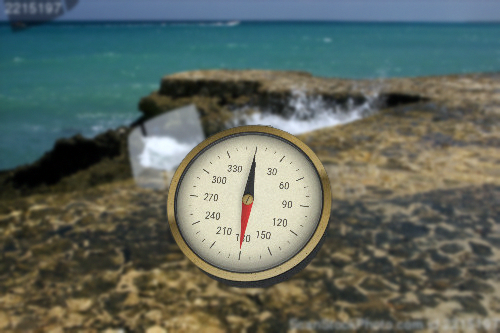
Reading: 180 °
